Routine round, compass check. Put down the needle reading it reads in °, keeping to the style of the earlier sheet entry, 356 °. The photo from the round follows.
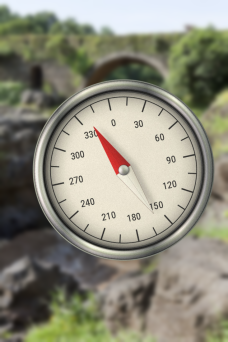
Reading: 337.5 °
